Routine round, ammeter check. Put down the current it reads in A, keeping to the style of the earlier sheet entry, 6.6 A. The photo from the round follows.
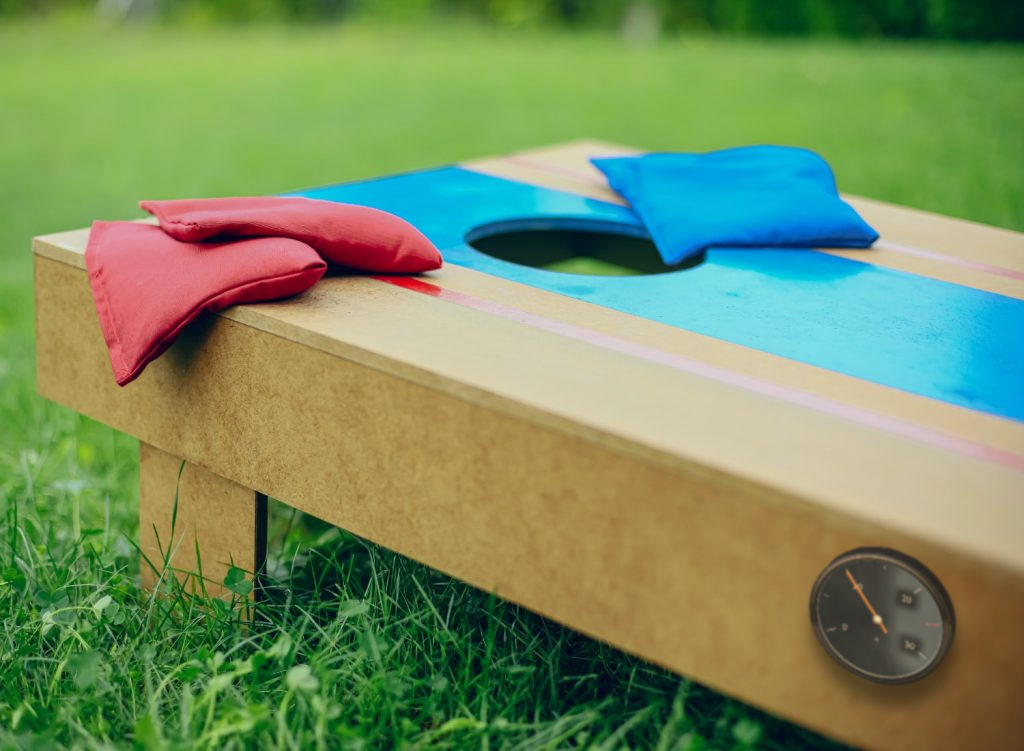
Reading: 10 A
